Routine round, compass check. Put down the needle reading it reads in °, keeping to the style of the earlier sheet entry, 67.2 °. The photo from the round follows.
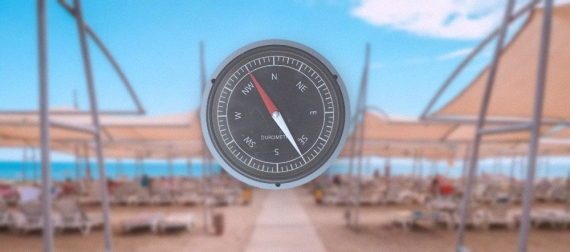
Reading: 330 °
